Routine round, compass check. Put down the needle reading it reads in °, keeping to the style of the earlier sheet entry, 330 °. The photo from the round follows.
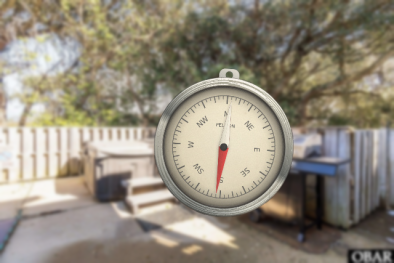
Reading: 185 °
